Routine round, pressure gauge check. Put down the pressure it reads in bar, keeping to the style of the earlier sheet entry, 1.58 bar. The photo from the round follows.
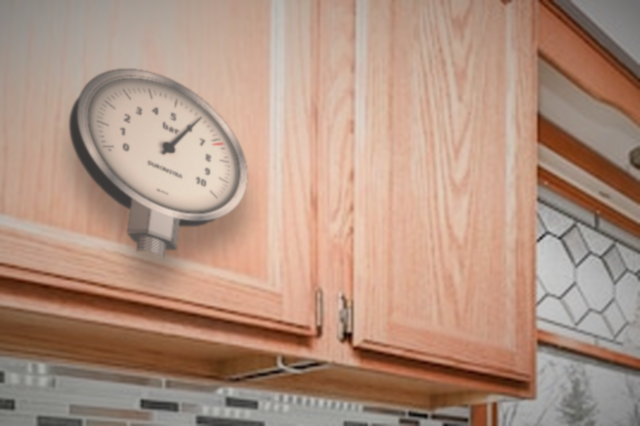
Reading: 6 bar
